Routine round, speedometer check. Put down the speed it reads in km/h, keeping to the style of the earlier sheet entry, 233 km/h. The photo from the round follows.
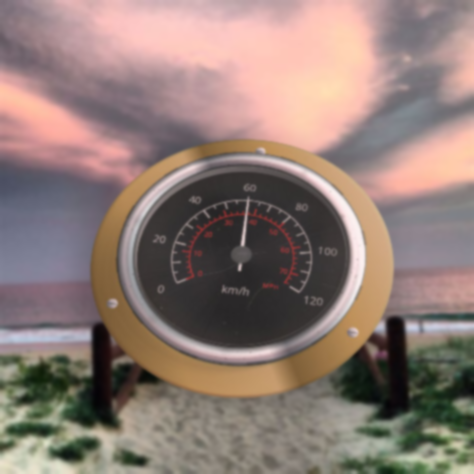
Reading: 60 km/h
